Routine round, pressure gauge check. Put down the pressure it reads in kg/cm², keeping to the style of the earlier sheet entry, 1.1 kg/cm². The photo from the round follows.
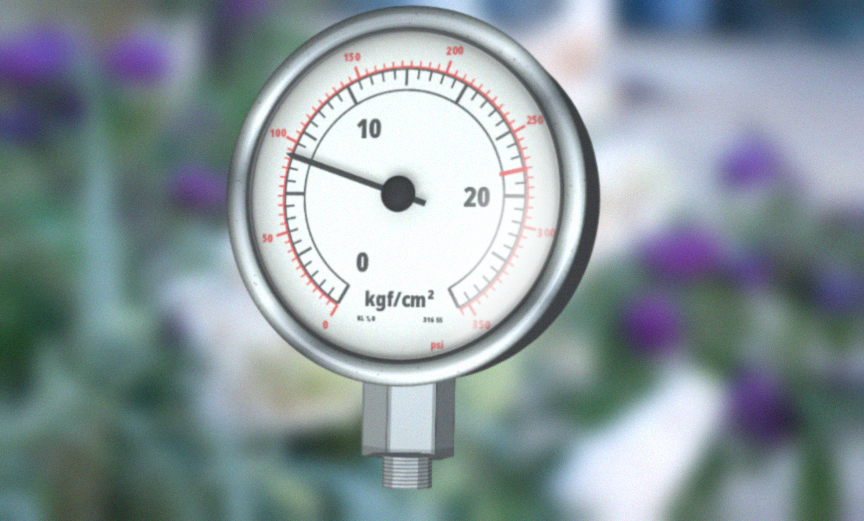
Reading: 6.5 kg/cm²
